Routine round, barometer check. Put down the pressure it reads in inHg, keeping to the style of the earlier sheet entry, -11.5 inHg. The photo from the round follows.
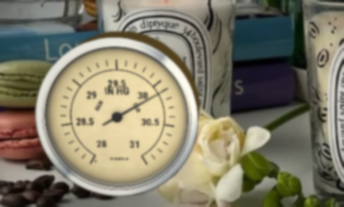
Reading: 30.1 inHg
